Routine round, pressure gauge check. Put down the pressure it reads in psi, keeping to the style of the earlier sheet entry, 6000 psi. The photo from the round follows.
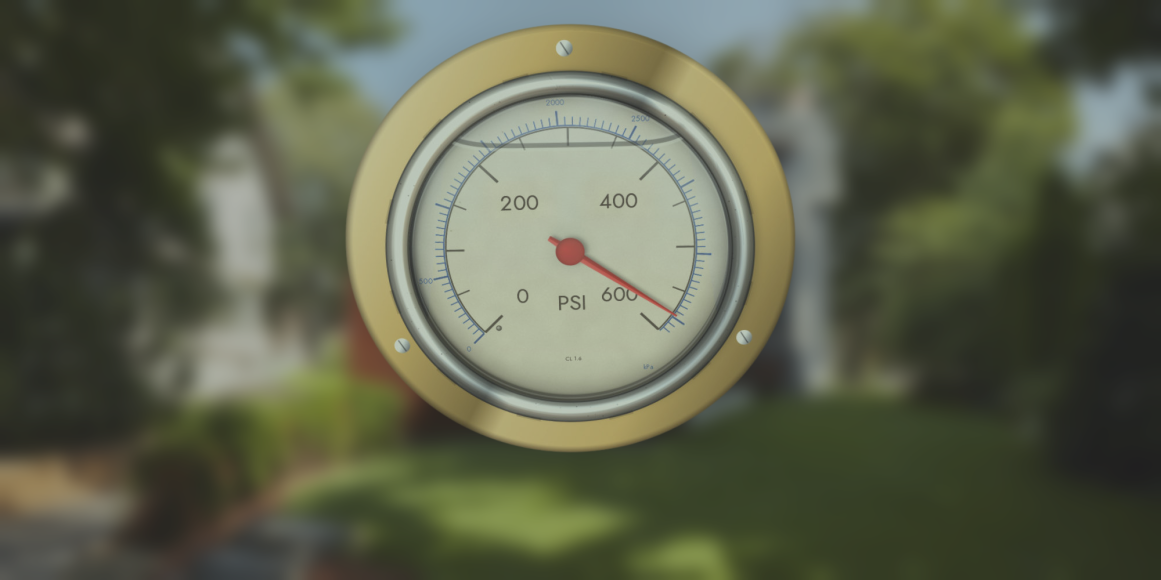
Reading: 575 psi
